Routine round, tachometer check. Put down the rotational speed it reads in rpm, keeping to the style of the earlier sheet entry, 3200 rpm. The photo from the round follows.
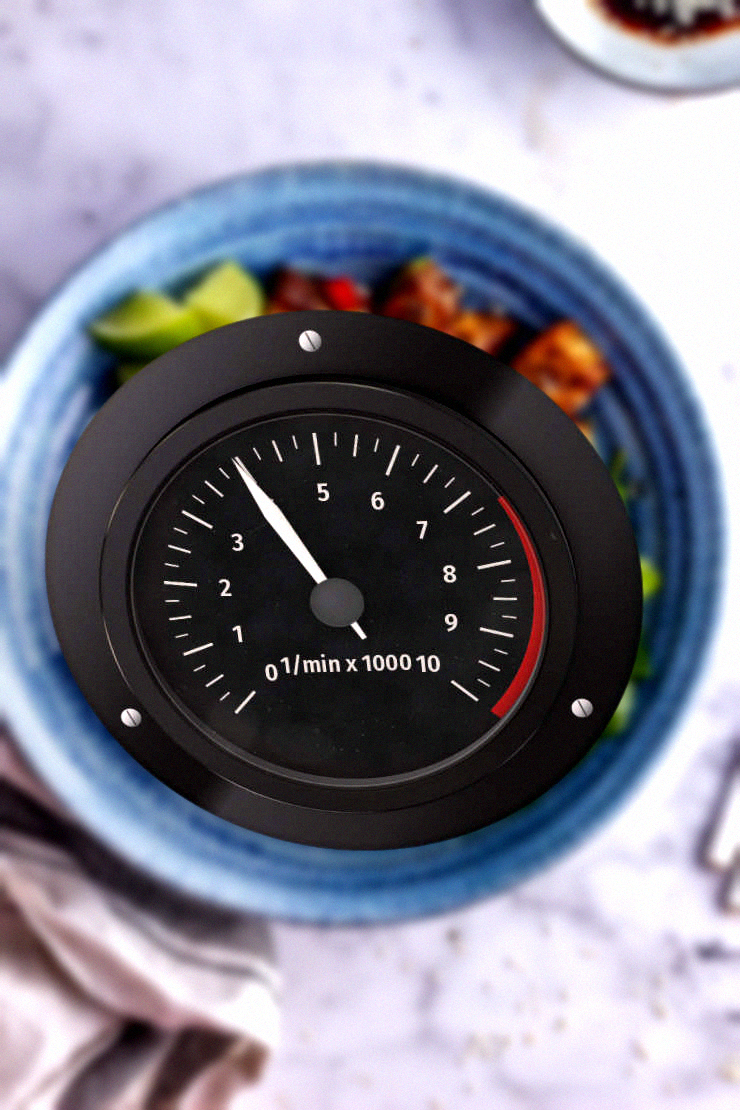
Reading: 4000 rpm
